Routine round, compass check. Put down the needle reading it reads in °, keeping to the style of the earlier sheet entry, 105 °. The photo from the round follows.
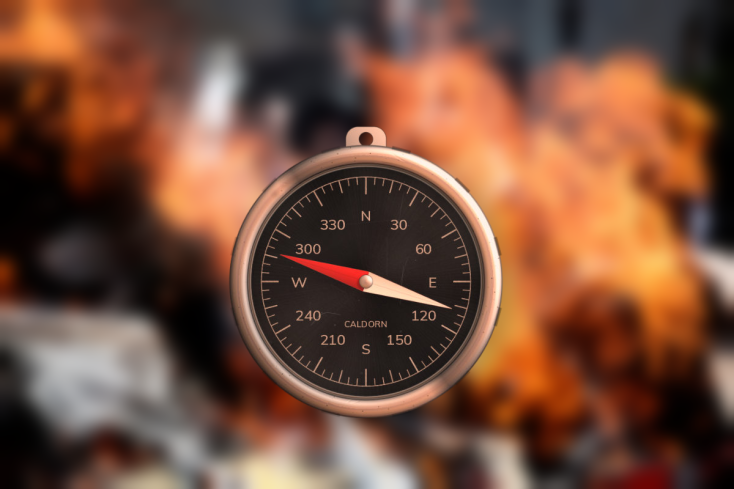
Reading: 287.5 °
